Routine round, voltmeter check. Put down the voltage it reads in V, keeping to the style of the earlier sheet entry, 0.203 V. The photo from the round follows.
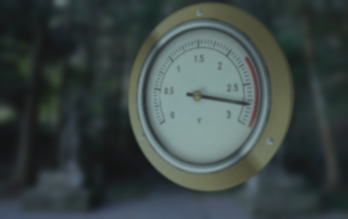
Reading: 2.75 V
